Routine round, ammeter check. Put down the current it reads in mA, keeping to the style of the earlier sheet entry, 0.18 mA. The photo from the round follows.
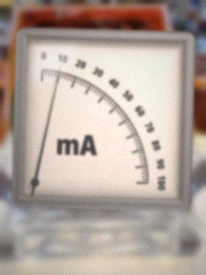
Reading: 10 mA
